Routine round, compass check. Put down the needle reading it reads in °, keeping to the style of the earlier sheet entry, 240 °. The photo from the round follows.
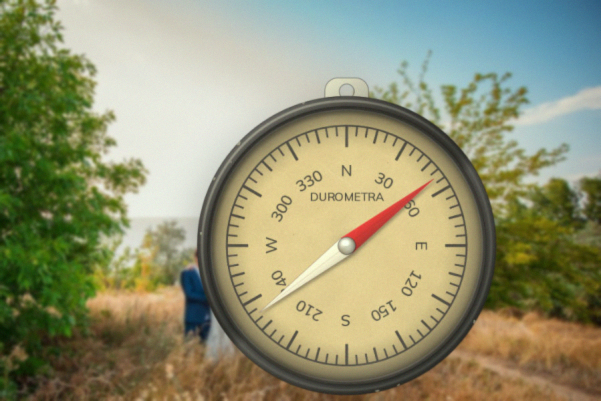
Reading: 52.5 °
